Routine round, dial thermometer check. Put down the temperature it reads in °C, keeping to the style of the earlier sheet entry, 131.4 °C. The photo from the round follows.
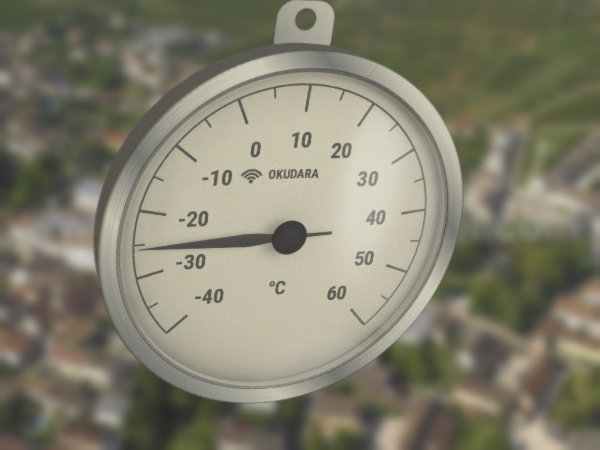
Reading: -25 °C
